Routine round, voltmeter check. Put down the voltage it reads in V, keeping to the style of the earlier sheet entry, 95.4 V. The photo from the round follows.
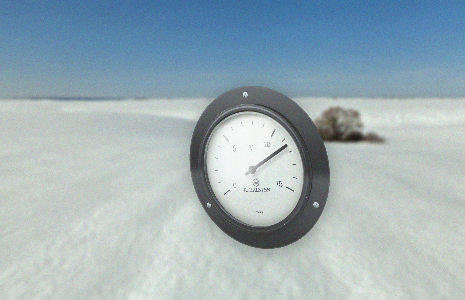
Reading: 11.5 V
